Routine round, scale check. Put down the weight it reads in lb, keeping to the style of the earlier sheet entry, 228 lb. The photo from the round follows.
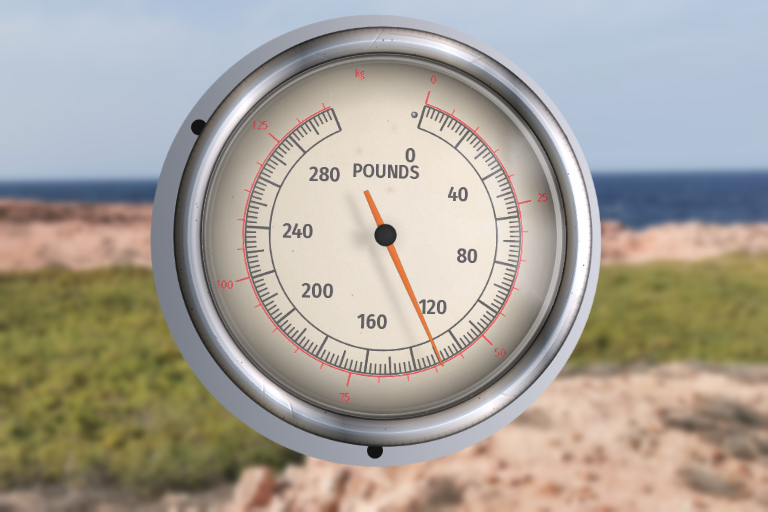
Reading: 130 lb
